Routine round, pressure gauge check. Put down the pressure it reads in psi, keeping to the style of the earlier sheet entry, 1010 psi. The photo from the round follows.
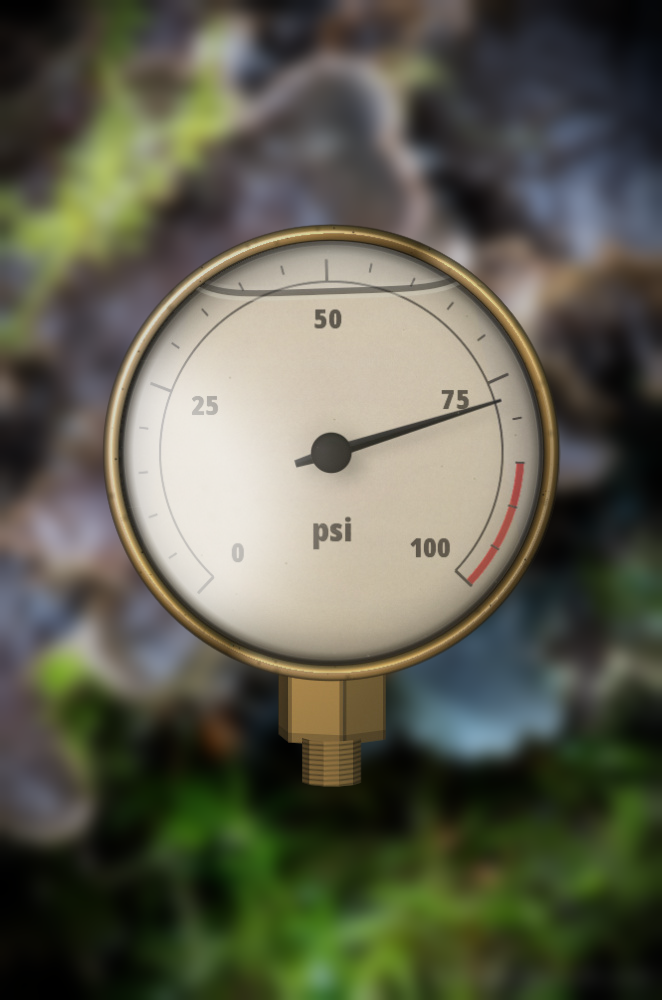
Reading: 77.5 psi
